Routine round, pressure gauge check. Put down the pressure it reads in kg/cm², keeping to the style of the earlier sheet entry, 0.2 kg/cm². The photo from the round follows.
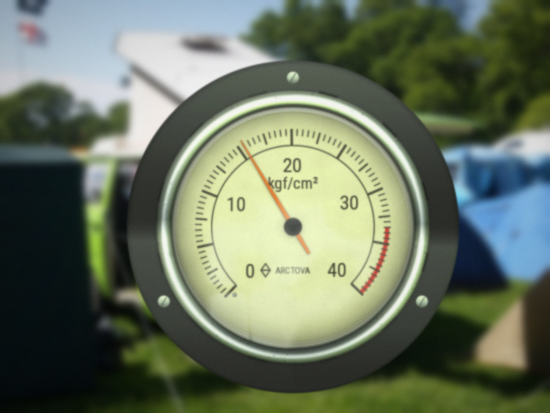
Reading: 15.5 kg/cm²
